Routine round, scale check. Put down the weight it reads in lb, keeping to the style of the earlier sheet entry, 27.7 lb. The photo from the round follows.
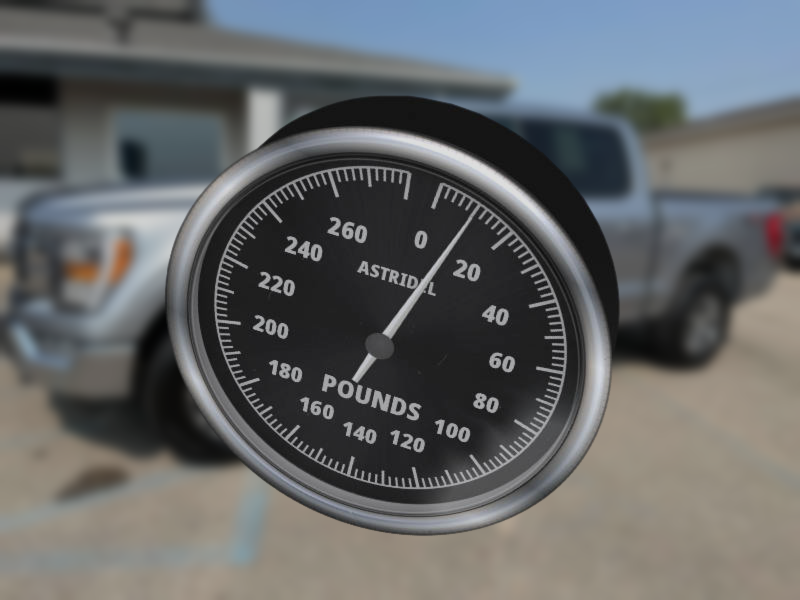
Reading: 10 lb
